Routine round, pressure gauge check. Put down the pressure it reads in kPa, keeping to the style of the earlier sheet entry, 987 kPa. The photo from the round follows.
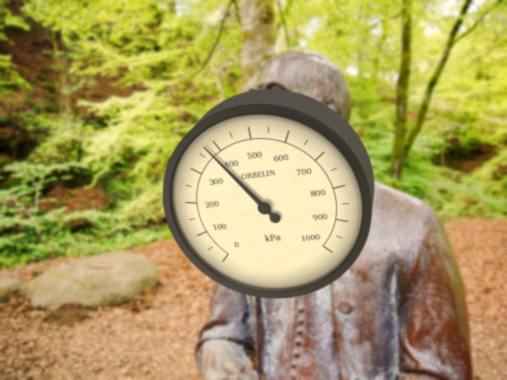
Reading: 375 kPa
